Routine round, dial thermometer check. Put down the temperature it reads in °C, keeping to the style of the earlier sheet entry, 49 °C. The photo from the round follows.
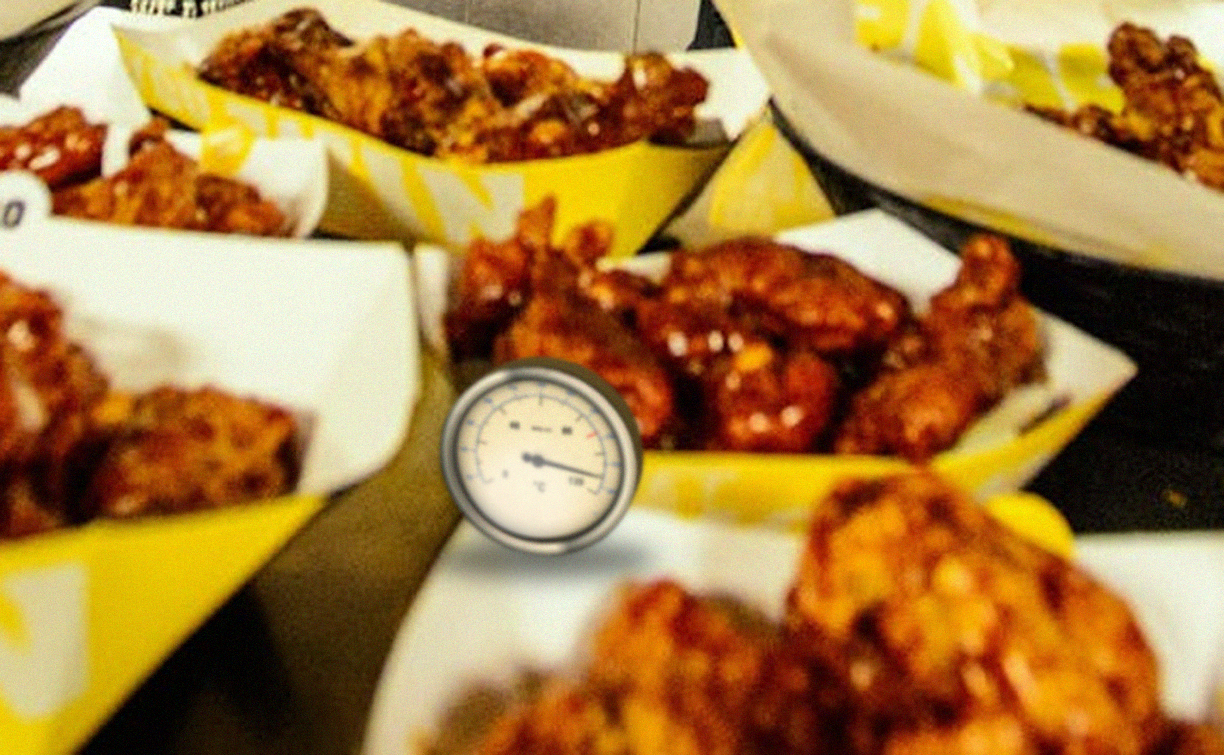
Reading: 110 °C
